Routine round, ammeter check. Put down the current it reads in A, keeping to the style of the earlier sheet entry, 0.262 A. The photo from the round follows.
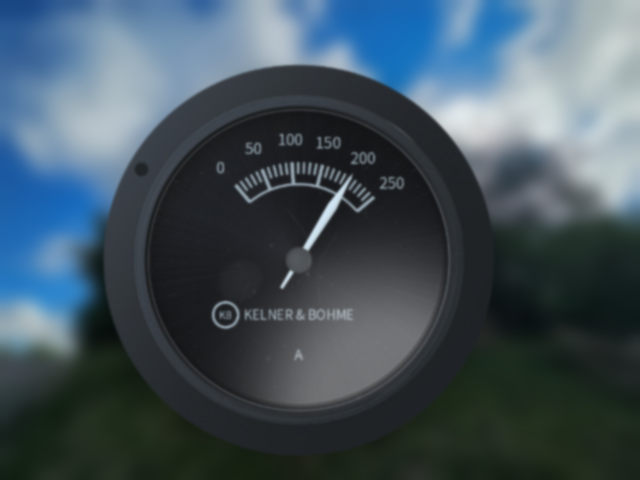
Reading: 200 A
